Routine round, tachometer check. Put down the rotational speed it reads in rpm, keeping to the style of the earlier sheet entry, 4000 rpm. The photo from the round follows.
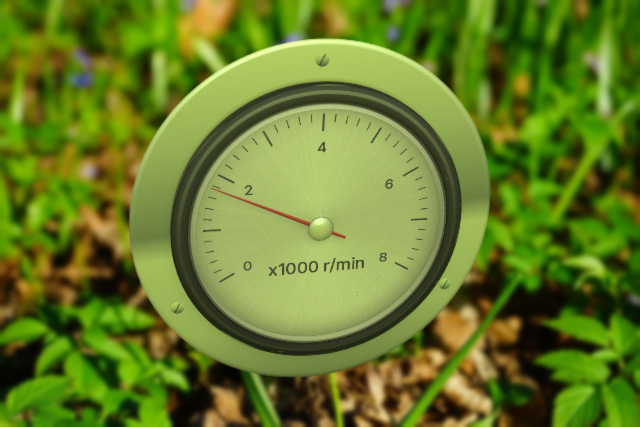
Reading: 1800 rpm
